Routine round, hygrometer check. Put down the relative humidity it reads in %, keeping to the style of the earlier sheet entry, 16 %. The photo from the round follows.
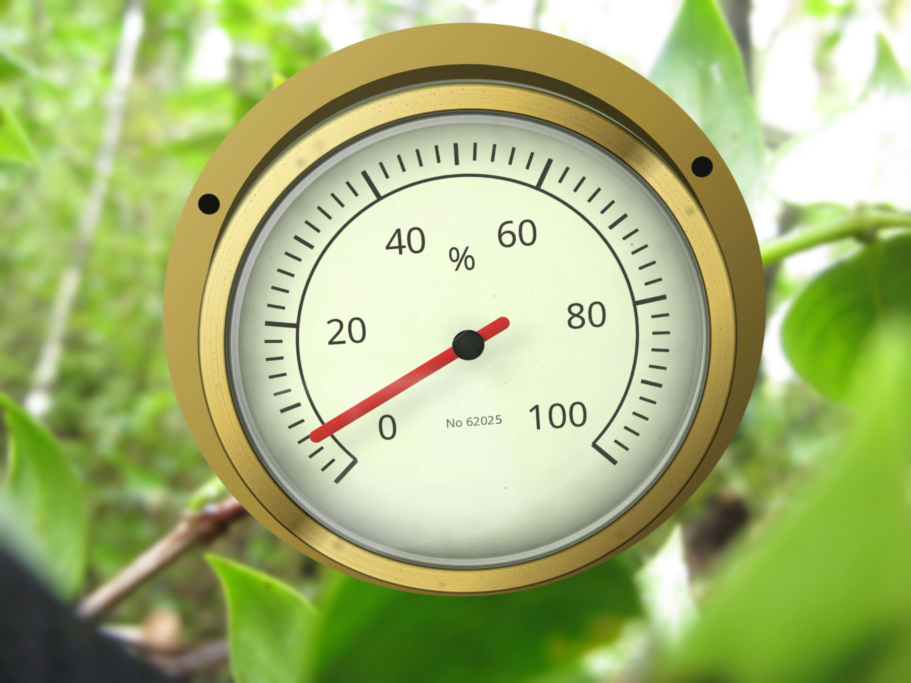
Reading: 6 %
